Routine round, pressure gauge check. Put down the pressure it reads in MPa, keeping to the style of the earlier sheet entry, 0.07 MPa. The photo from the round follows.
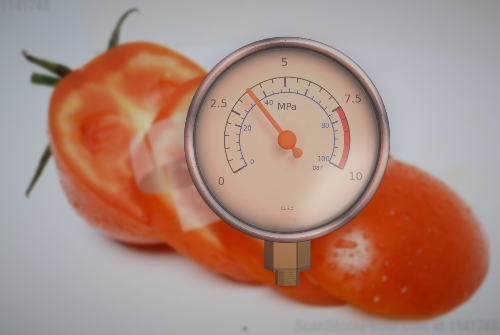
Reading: 3.5 MPa
